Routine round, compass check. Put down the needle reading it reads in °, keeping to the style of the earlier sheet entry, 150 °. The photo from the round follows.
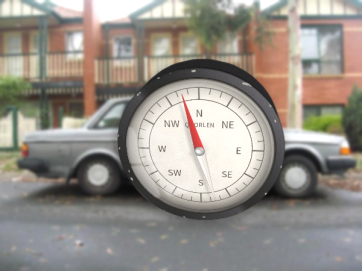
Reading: 345 °
